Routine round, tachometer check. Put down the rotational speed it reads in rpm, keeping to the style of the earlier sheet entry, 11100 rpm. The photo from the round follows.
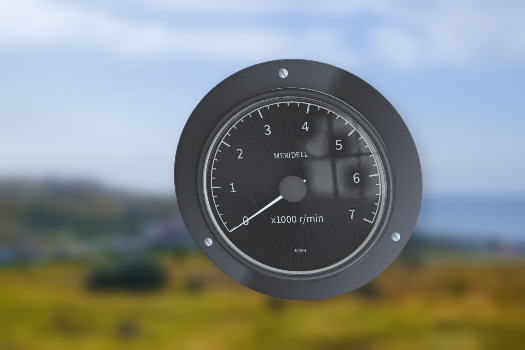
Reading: 0 rpm
